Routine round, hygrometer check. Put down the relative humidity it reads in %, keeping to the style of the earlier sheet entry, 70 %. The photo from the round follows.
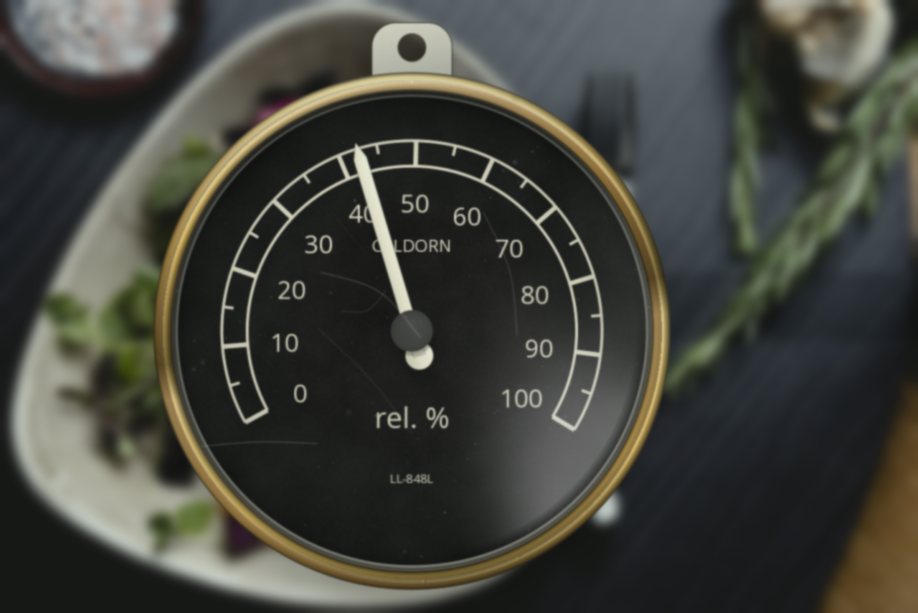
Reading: 42.5 %
